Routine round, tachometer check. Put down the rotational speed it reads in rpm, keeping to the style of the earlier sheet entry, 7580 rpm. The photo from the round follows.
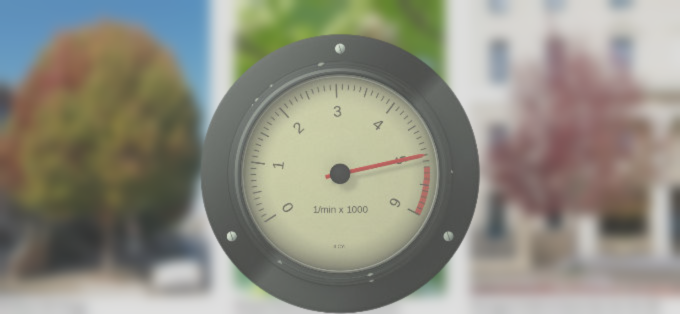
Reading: 5000 rpm
